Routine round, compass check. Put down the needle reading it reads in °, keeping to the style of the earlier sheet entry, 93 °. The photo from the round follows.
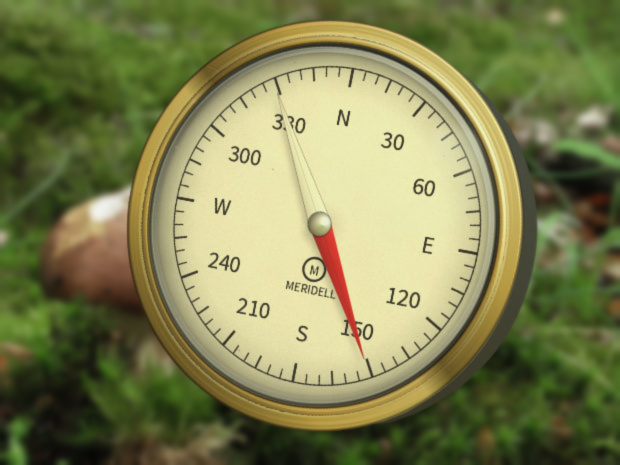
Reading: 150 °
